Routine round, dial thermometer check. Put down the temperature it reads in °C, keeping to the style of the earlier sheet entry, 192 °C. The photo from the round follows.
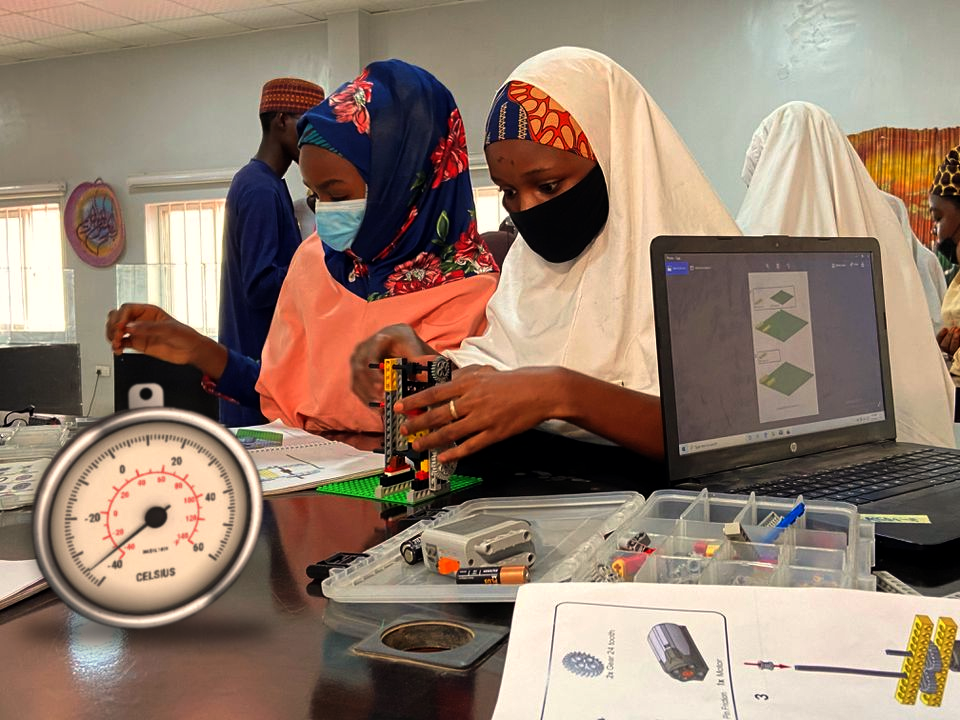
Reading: -35 °C
